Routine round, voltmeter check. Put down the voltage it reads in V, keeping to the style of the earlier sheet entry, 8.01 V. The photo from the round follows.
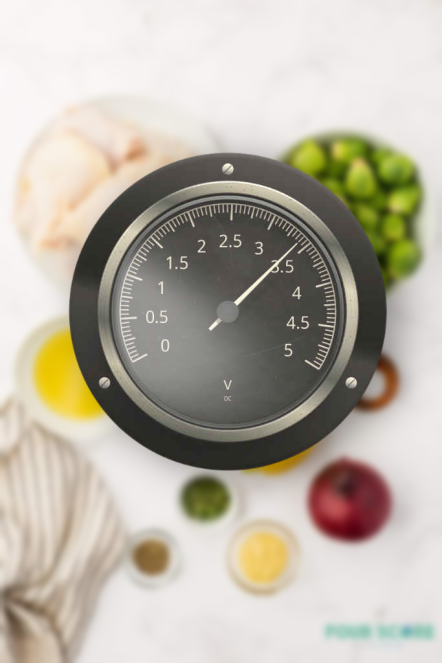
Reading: 3.4 V
